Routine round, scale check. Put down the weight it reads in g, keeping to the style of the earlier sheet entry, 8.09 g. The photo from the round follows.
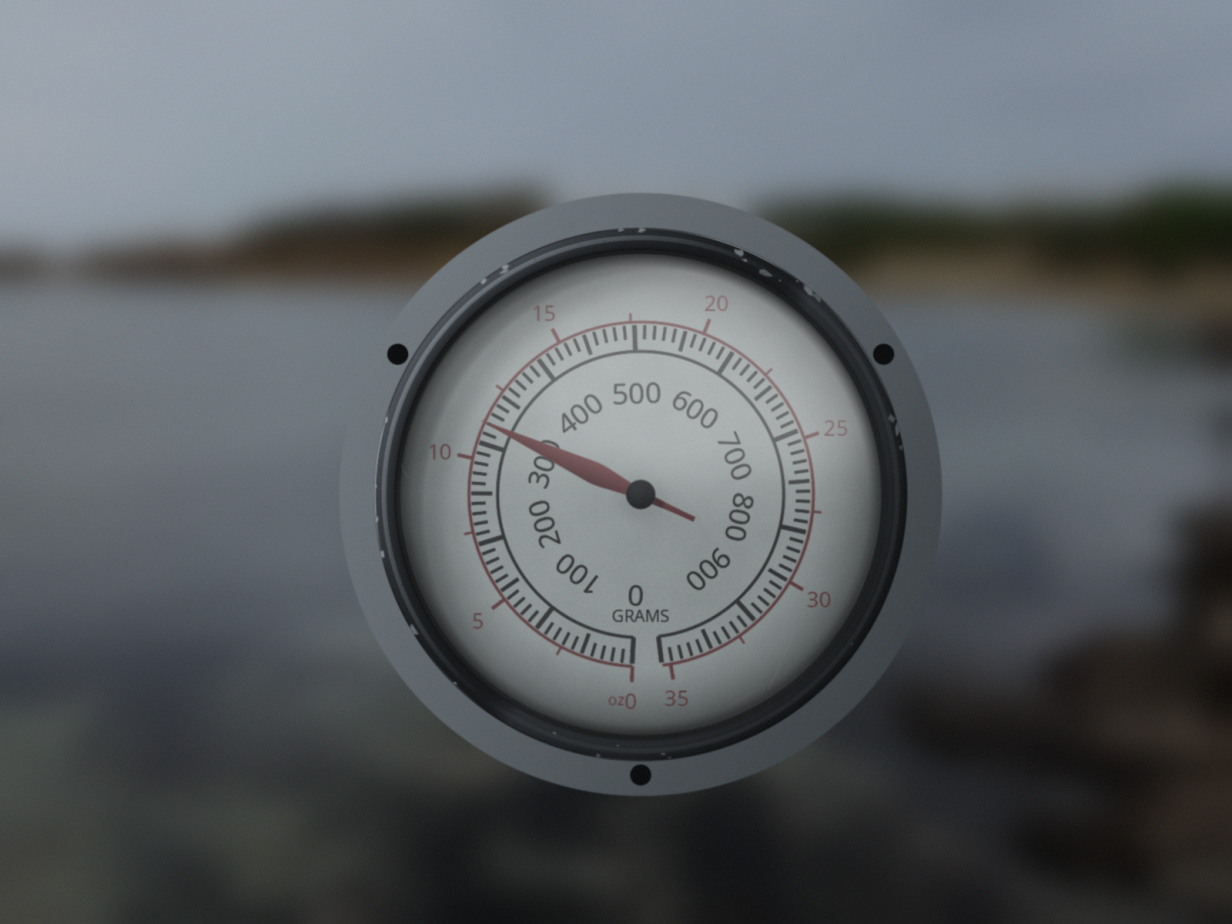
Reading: 320 g
